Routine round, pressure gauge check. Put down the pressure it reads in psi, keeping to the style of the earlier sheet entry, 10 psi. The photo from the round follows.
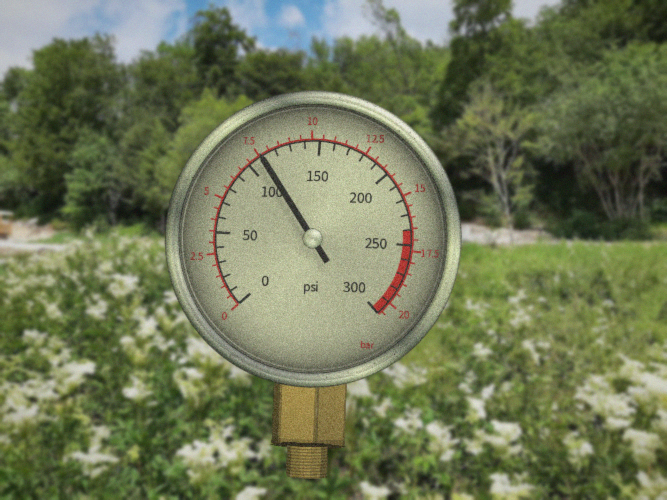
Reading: 110 psi
